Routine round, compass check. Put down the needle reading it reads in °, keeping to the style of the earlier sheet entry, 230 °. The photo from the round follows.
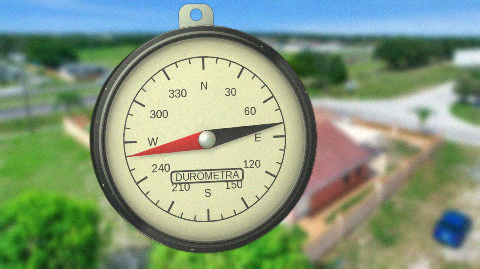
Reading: 260 °
